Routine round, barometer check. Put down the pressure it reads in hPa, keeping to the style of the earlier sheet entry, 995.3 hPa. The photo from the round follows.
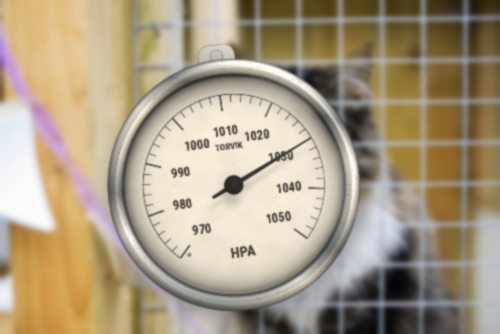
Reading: 1030 hPa
